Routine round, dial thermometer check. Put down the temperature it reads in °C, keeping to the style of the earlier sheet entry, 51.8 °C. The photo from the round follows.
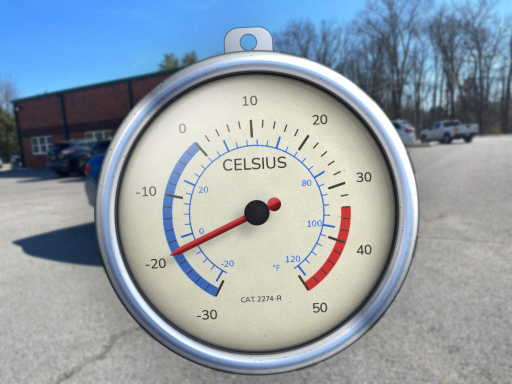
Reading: -20 °C
